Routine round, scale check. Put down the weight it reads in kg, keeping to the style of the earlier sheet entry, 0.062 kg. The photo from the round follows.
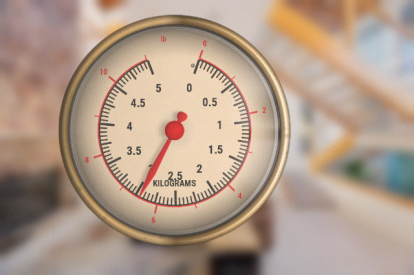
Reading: 2.95 kg
